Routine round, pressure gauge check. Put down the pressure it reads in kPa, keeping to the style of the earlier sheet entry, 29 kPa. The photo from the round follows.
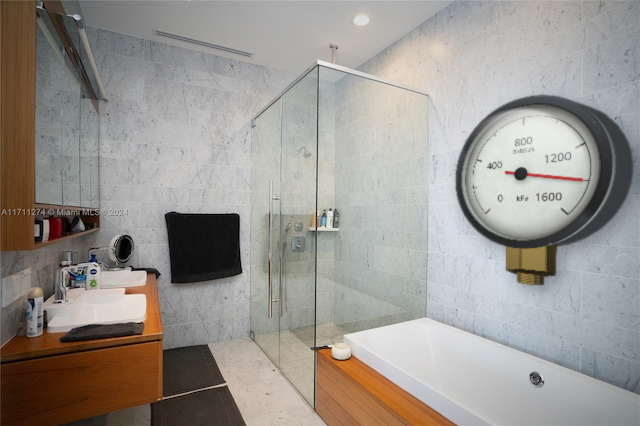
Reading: 1400 kPa
